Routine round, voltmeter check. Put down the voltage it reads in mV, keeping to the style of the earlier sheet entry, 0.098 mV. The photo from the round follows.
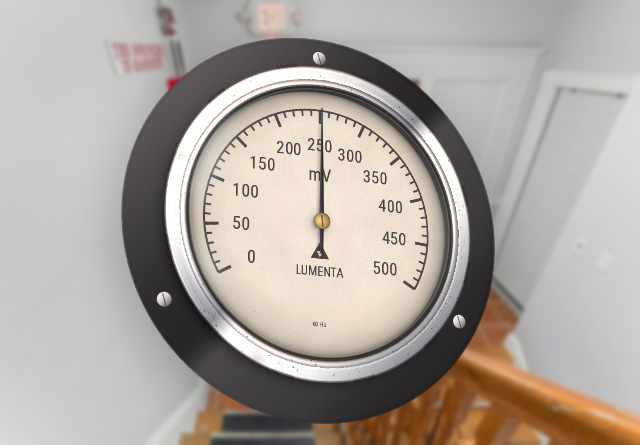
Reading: 250 mV
